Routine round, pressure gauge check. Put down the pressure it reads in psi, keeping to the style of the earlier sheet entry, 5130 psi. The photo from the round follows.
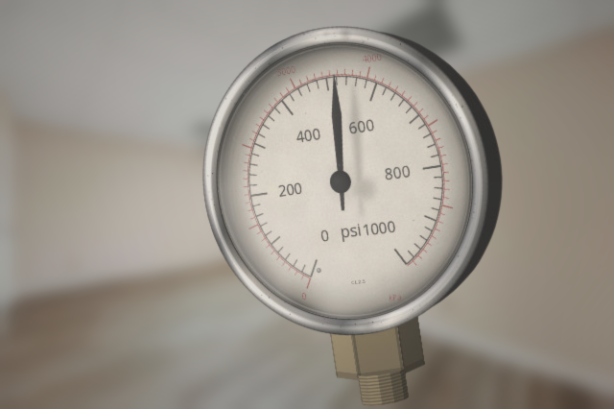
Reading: 520 psi
